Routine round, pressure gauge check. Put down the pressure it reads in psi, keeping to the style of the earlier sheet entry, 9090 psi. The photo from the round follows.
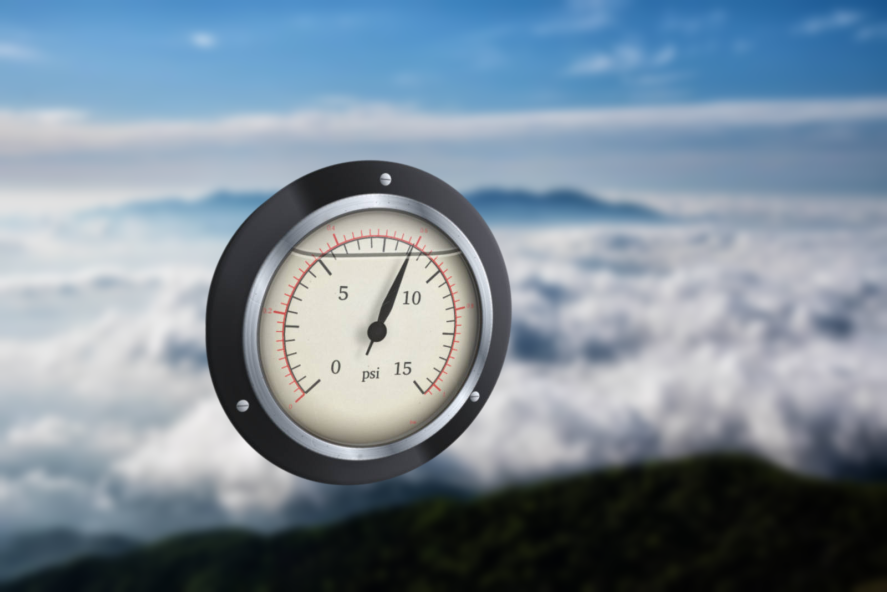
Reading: 8.5 psi
